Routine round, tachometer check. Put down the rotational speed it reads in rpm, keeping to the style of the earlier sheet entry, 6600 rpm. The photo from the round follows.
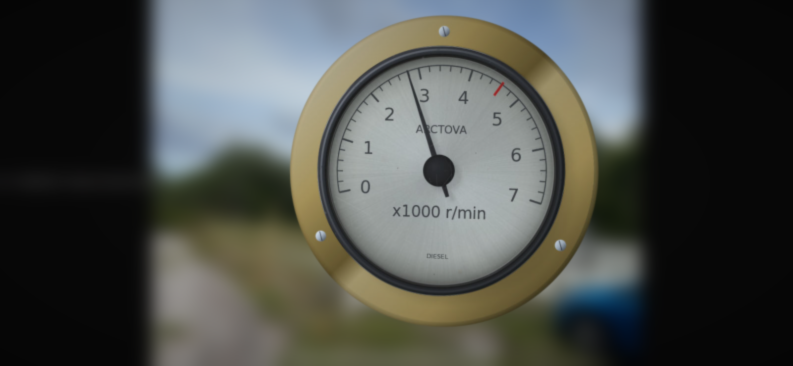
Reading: 2800 rpm
